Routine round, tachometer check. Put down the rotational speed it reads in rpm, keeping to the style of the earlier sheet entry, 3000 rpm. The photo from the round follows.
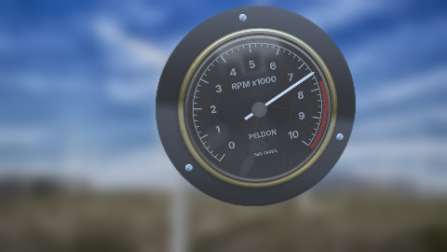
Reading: 7400 rpm
